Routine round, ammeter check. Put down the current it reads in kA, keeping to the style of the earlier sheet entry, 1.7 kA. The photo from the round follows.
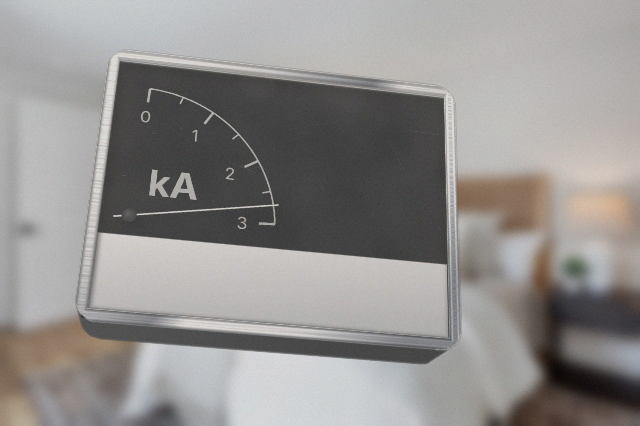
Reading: 2.75 kA
